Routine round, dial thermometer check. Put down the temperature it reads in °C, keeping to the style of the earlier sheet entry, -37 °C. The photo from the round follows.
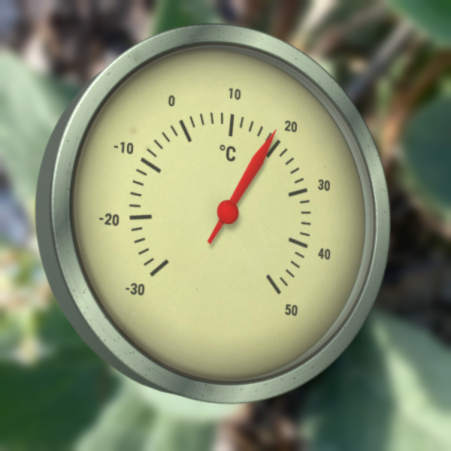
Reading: 18 °C
